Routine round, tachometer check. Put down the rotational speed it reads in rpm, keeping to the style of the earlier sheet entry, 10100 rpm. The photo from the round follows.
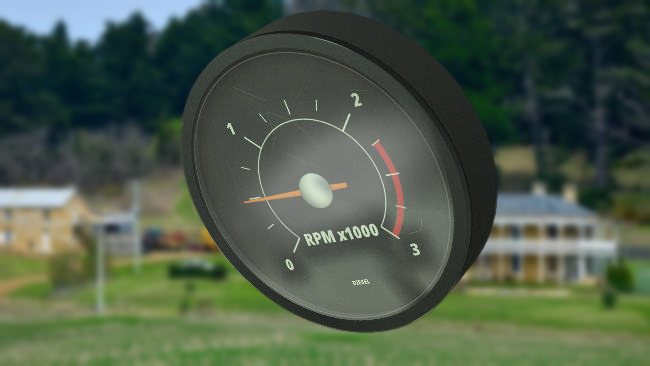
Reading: 500 rpm
